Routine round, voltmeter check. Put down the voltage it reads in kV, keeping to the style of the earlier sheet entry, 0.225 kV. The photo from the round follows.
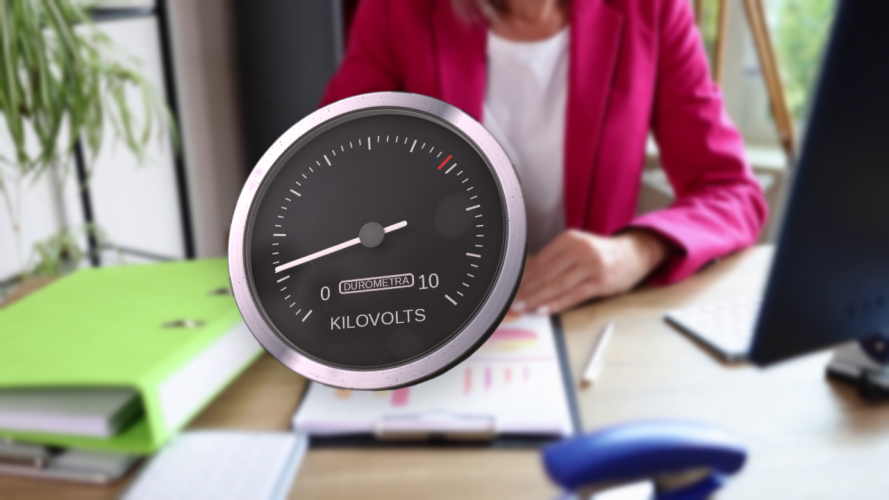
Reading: 1.2 kV
